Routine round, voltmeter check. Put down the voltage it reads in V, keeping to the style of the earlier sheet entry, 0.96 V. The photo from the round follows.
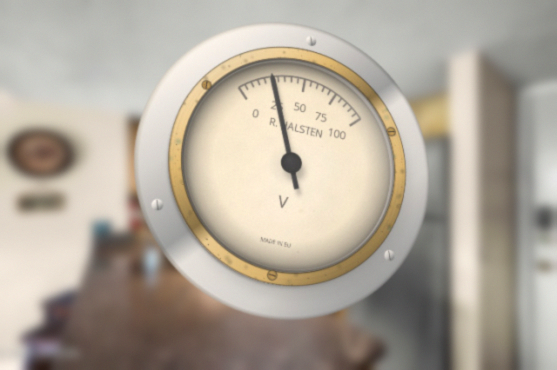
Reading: 25 V
